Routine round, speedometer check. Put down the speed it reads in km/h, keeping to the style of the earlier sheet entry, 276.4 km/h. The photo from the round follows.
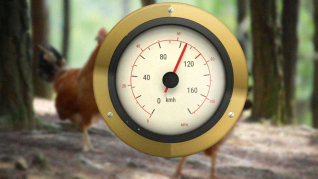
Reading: 105 km/h
